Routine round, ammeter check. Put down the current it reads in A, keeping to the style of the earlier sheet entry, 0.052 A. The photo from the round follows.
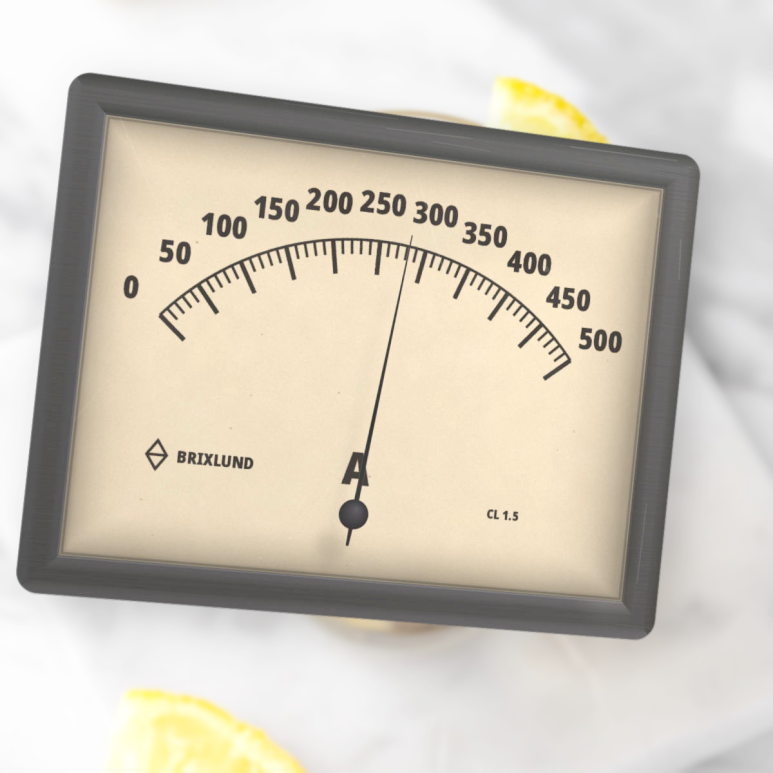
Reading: 280 A
